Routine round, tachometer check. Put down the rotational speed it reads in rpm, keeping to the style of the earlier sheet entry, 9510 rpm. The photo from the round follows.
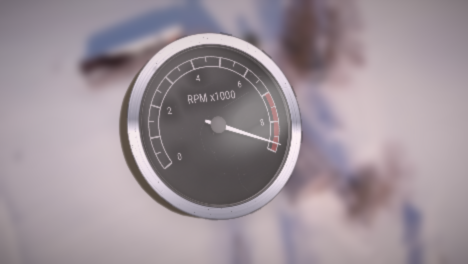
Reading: 8750 rpm
